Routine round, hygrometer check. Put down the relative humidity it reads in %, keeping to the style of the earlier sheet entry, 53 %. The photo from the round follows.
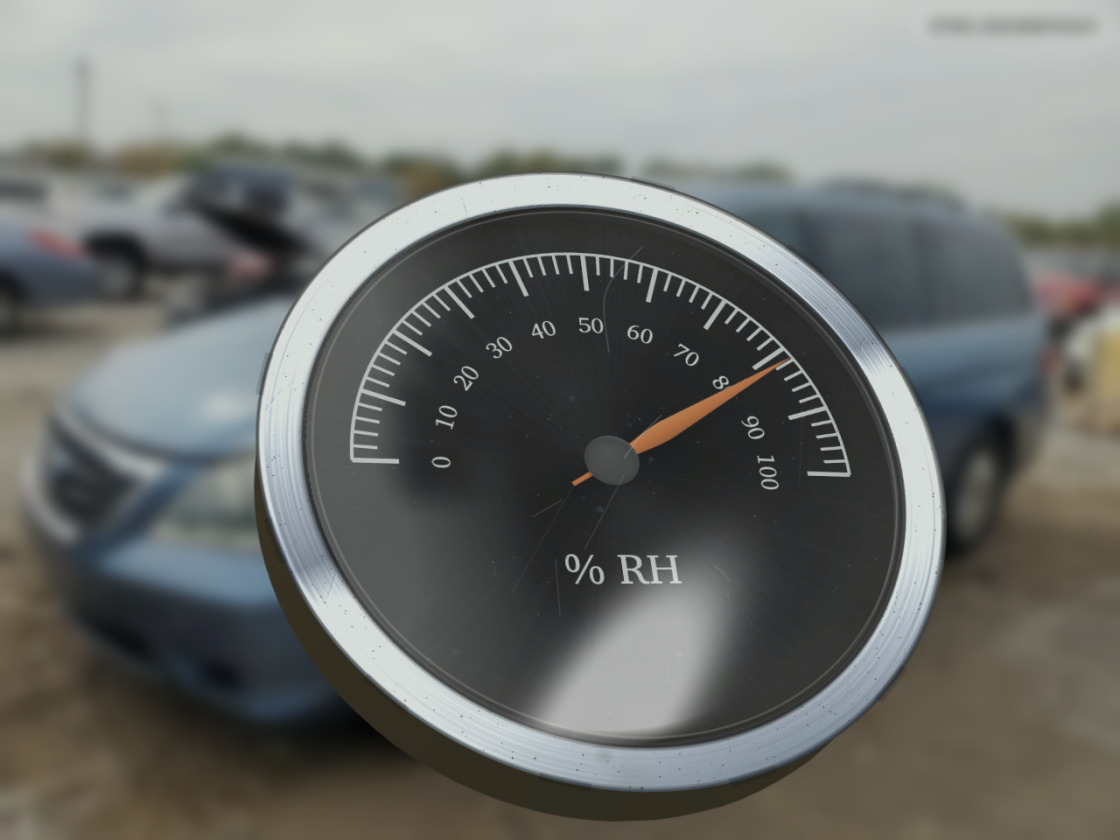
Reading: 82 %
